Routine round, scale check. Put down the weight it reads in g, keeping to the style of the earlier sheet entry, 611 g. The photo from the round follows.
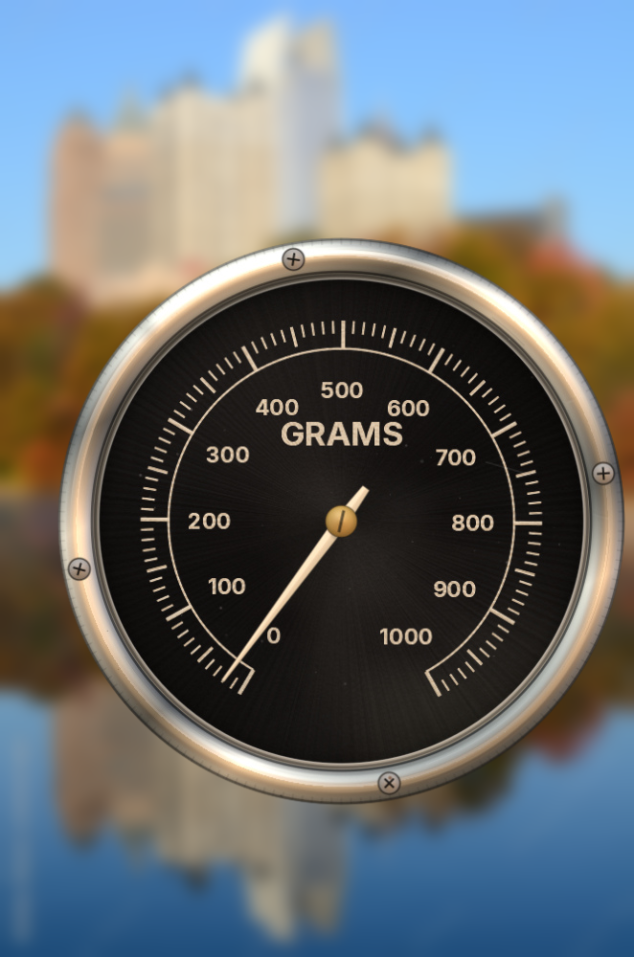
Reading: 20 g
